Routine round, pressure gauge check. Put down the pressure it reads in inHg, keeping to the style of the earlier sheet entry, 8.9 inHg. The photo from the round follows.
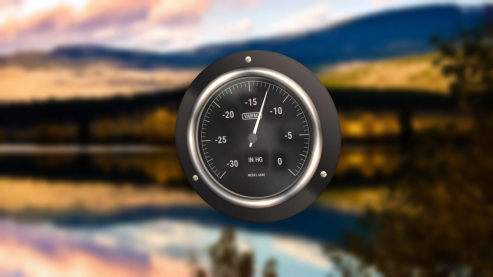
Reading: -12.5 inHg
